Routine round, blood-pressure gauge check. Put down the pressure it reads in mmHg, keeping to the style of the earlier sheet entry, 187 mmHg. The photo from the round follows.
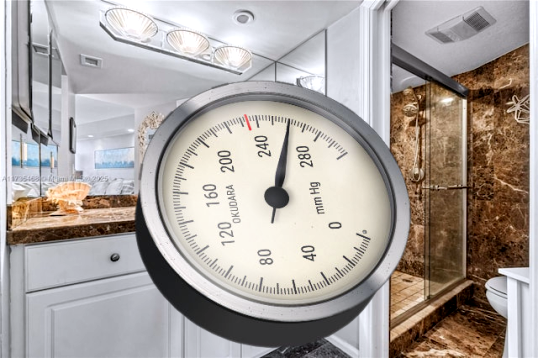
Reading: 260 mmHg
